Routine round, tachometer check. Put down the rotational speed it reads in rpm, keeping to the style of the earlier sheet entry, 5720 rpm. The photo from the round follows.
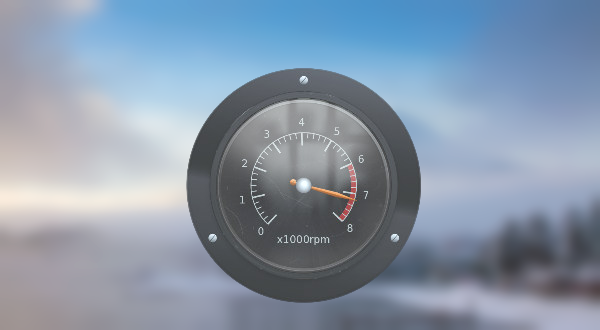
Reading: 7200 rpm
